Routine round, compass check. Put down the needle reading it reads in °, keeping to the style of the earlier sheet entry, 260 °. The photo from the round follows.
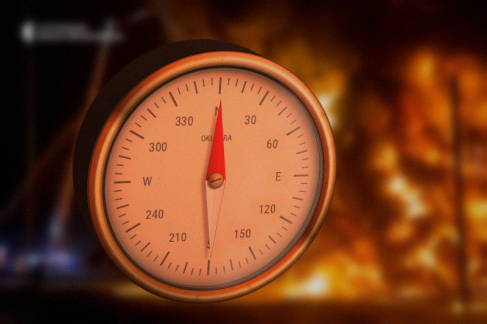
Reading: 0 °
